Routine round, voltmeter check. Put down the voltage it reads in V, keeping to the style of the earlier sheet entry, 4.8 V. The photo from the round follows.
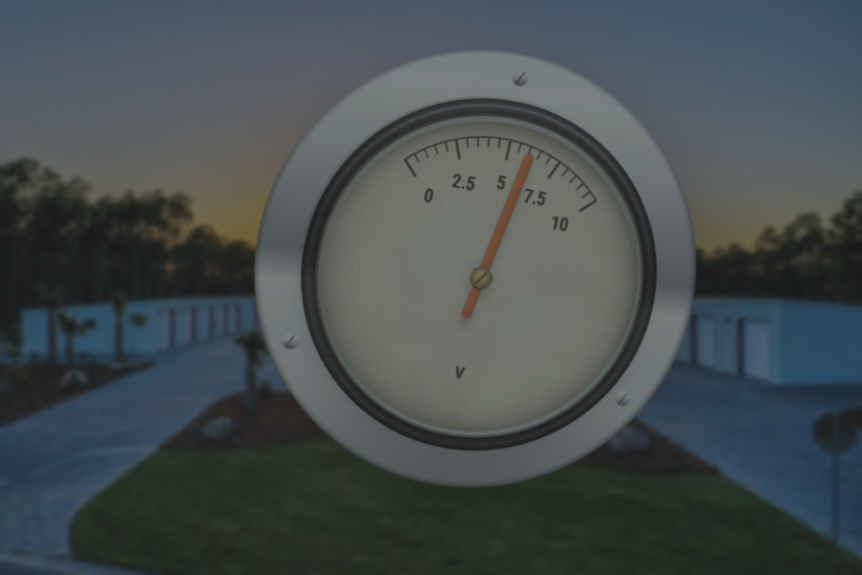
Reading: 6 V
